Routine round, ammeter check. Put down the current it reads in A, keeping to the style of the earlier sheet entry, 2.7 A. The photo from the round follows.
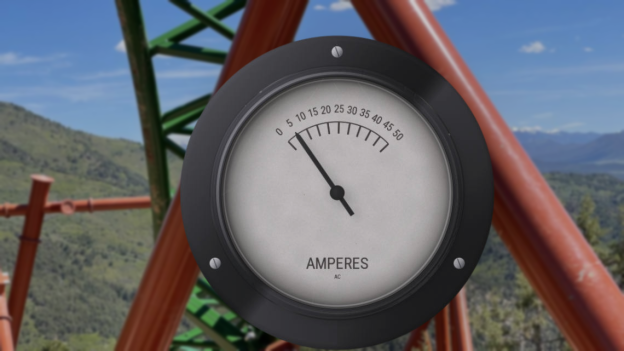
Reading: 5 A
